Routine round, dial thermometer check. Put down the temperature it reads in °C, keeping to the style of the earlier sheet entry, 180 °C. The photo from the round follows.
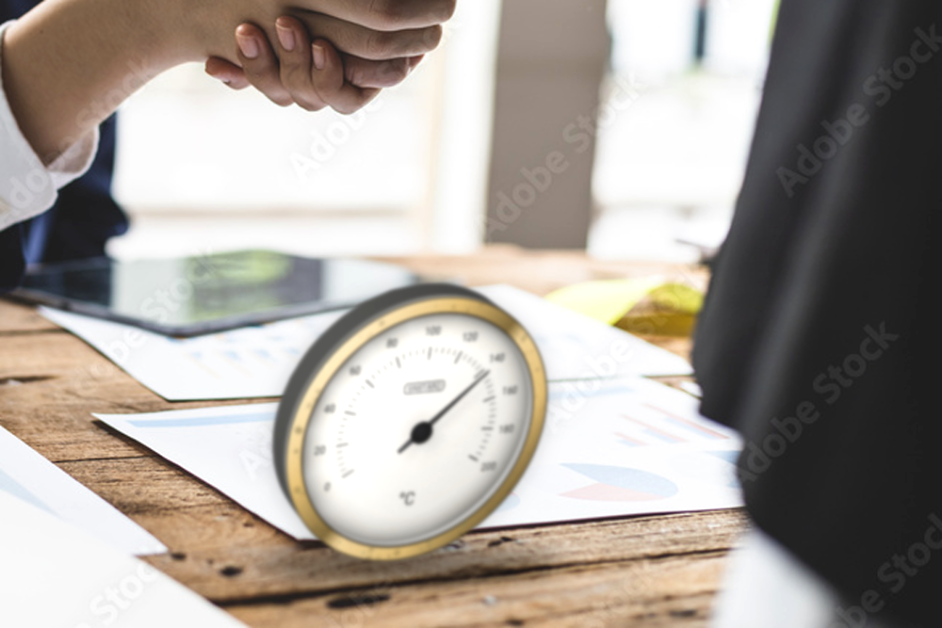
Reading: 140 °C
